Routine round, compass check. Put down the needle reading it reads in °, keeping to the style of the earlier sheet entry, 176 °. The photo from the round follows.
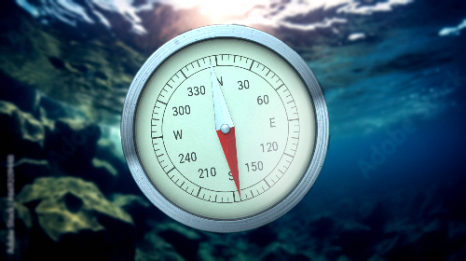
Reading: 175 °
